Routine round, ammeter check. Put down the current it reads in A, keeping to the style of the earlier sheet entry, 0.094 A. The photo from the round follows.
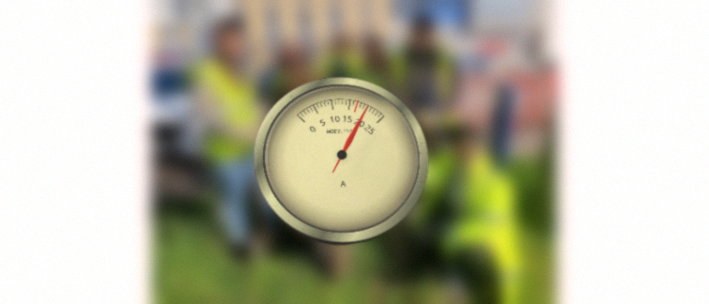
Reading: 20 A
